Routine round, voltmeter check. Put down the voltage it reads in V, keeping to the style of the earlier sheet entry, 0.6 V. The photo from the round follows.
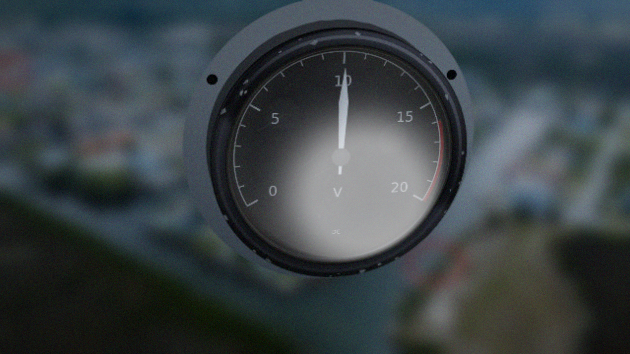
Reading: 10 V
